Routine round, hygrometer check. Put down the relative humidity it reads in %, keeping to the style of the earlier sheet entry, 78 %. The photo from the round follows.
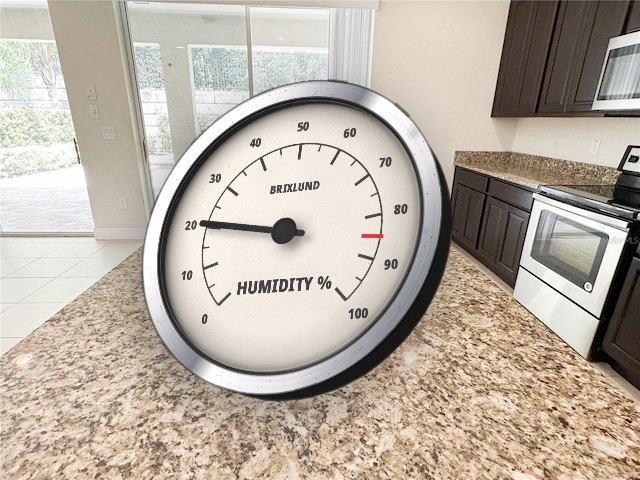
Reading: 20 %
